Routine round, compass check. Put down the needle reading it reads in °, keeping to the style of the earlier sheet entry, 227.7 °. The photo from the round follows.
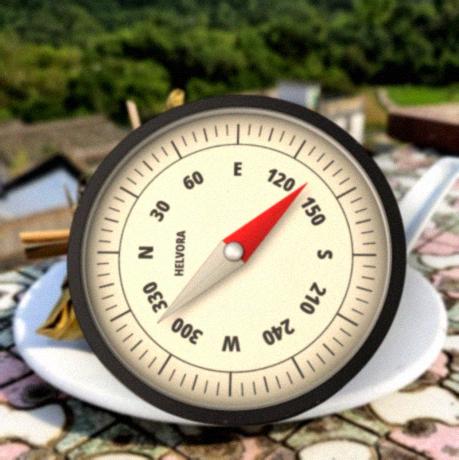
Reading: 135 °
